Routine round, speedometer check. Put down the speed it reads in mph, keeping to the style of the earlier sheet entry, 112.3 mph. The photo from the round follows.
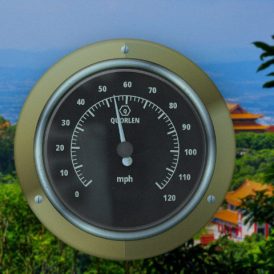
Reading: 54 mph
